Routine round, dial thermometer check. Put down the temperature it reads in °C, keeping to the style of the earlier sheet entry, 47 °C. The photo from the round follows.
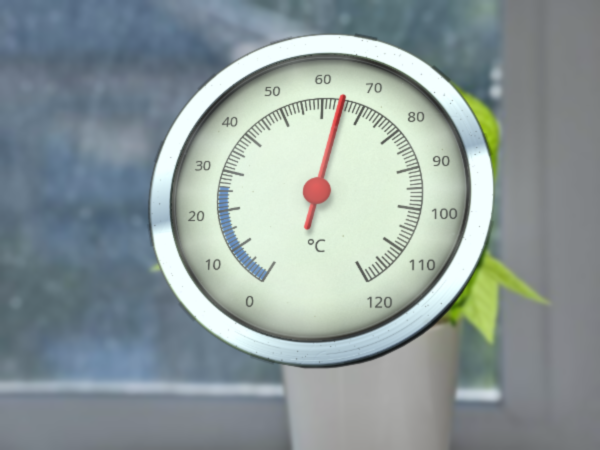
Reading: 65 °C
